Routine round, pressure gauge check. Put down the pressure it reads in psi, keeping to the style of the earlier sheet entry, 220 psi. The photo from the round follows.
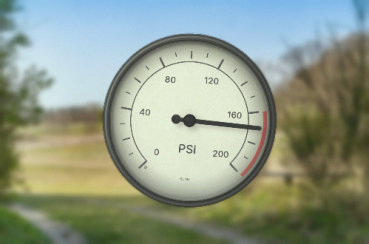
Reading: 170 psi
